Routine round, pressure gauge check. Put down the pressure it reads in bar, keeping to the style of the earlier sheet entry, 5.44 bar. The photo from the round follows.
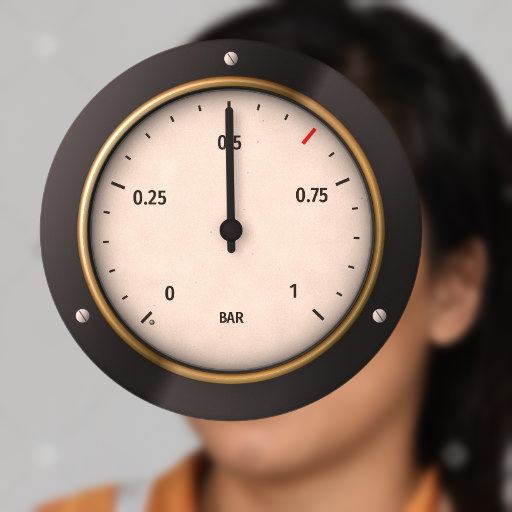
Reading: 0.5 bar
